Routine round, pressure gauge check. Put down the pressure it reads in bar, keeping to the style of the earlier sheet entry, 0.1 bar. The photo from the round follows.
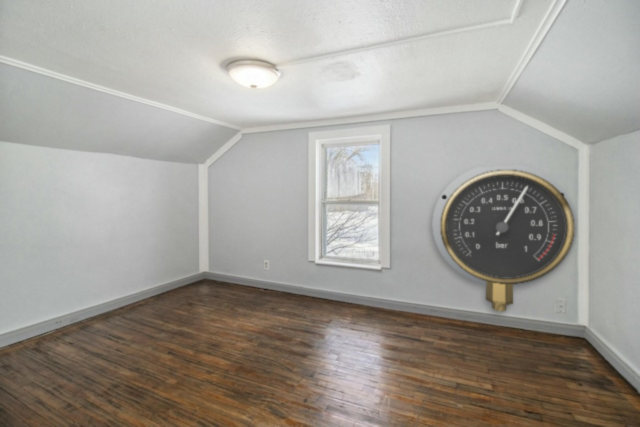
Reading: 0.6 bar
